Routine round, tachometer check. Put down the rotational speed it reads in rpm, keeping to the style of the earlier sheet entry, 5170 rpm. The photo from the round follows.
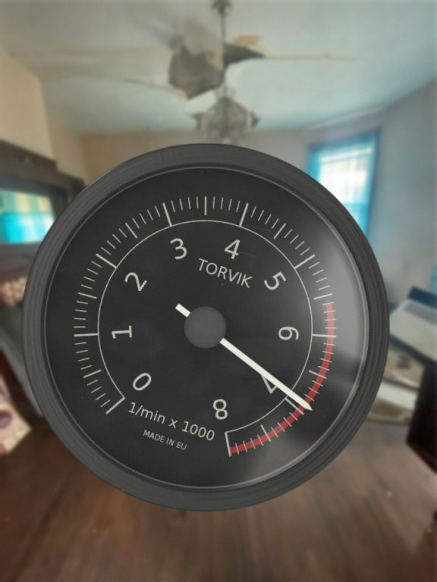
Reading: 6900 rpm
